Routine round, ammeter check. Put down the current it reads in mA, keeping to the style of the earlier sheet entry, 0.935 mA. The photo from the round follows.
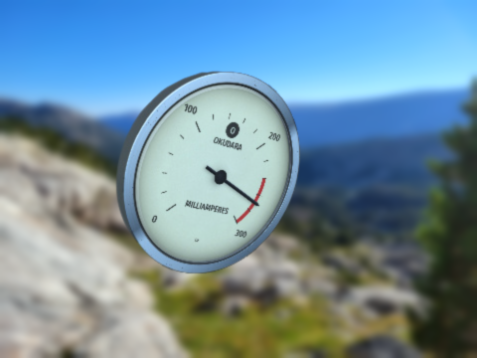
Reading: 270 mA
